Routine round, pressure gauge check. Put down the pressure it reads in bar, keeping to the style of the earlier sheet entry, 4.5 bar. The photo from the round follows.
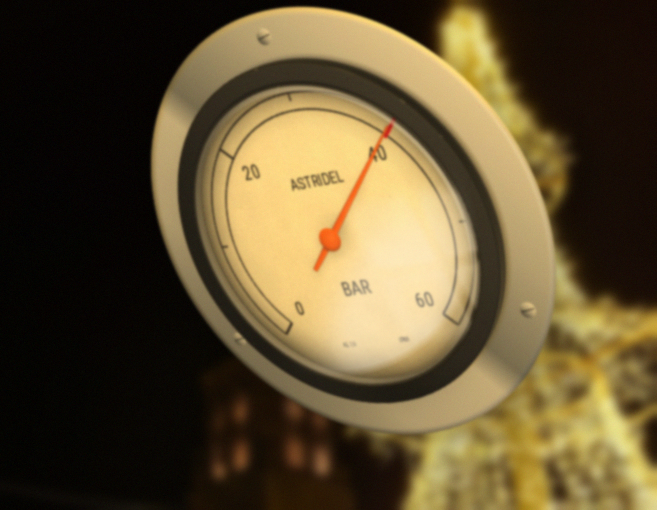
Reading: 40 bar
